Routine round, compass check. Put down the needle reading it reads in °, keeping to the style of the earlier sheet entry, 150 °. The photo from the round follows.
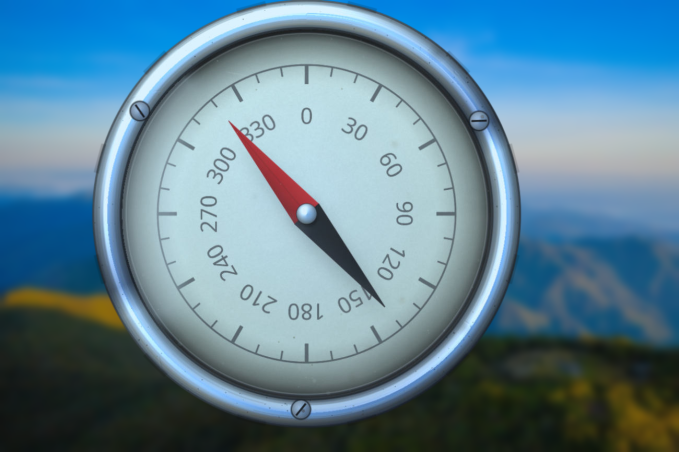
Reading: 320 °
